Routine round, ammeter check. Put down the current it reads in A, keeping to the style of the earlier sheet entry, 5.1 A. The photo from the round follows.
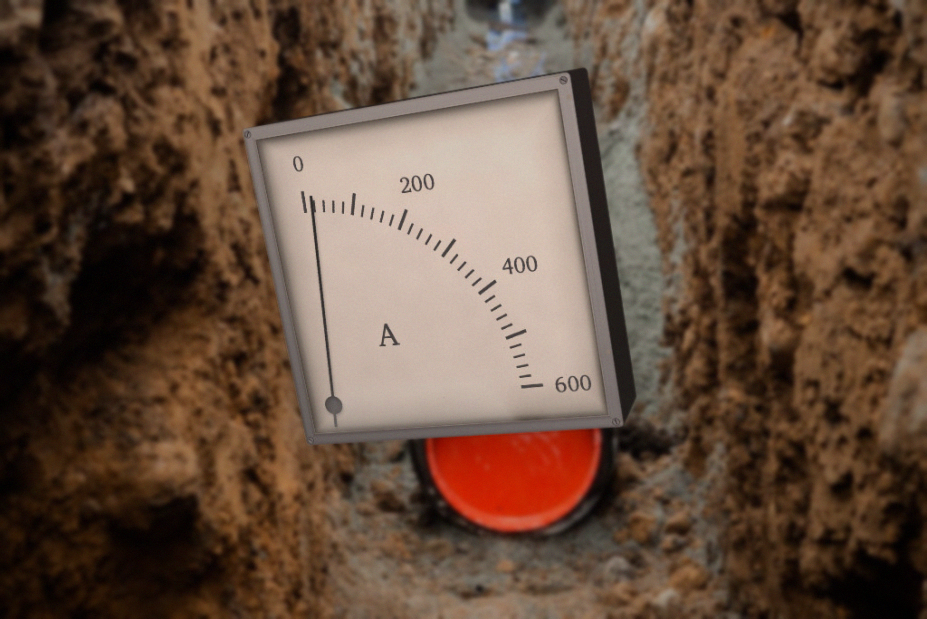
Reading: 20 A
